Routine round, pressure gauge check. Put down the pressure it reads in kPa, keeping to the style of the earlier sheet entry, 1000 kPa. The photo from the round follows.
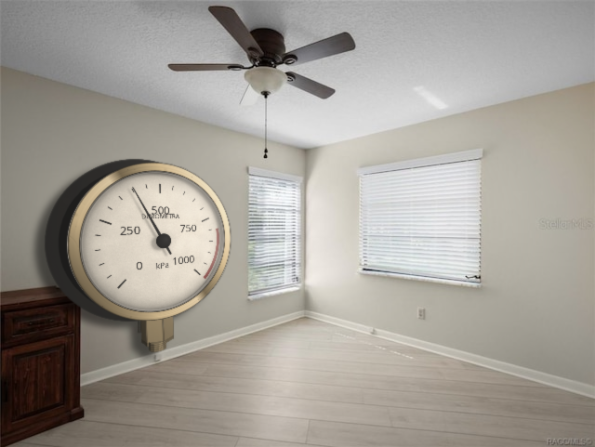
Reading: 400 kPa
